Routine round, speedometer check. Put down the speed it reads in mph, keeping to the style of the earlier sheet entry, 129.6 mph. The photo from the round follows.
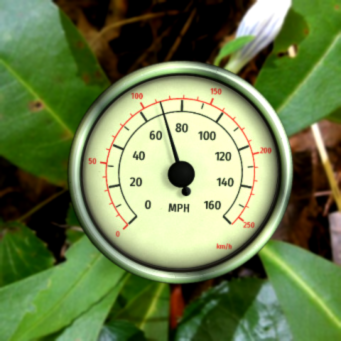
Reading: 70 mph
